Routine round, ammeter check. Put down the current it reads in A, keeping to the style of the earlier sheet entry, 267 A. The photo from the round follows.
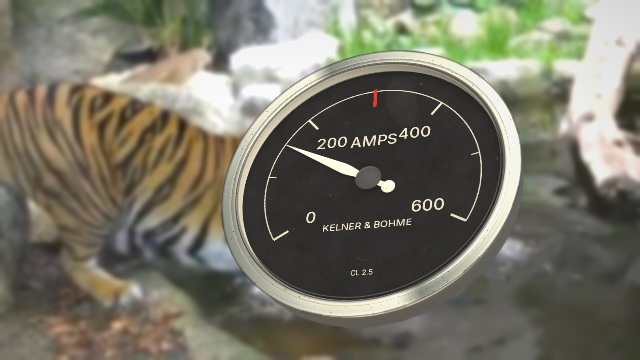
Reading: 150 A
